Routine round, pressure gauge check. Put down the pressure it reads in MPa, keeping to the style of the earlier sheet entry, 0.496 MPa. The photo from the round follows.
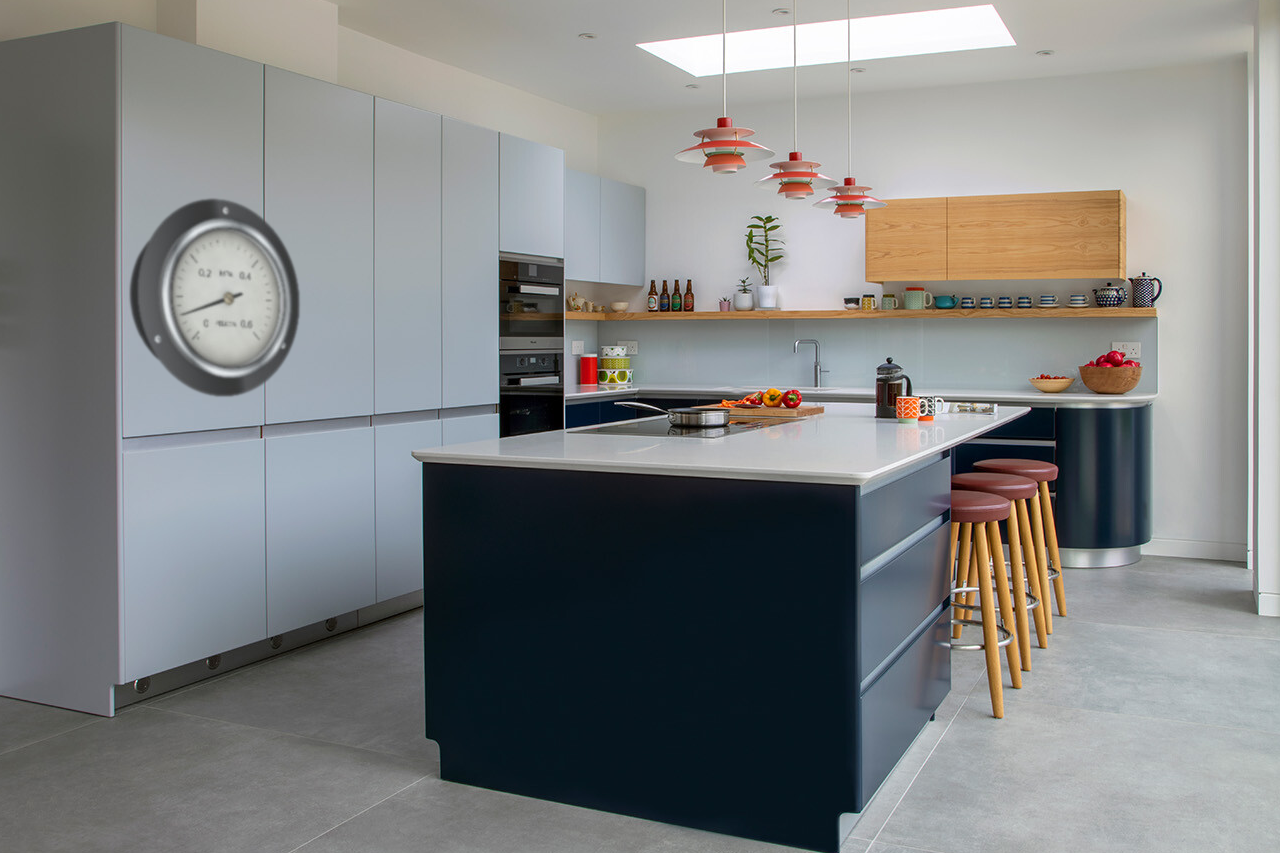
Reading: 0.06 MPa
